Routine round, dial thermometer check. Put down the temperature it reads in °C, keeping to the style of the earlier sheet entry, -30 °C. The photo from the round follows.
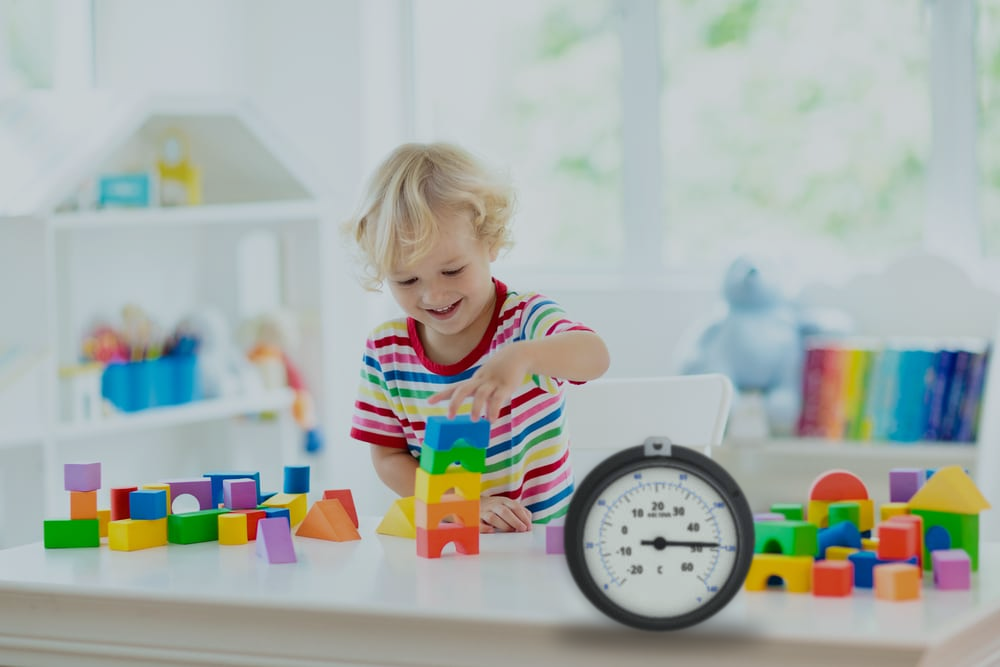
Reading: 48 °C
